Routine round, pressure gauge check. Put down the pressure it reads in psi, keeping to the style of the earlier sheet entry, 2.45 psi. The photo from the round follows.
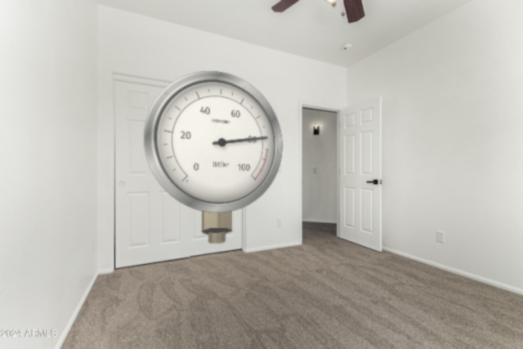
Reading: 80 psi
